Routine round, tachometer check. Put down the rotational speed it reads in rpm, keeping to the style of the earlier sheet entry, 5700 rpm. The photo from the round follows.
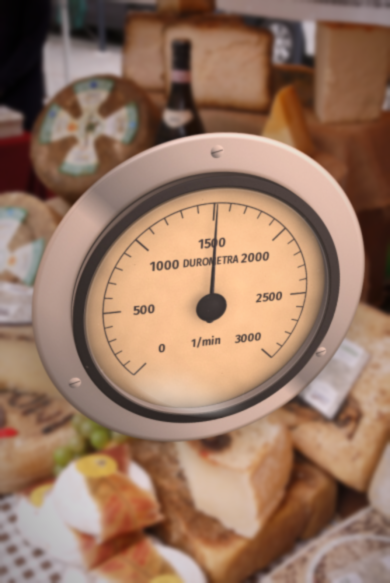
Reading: 1500 rpm
